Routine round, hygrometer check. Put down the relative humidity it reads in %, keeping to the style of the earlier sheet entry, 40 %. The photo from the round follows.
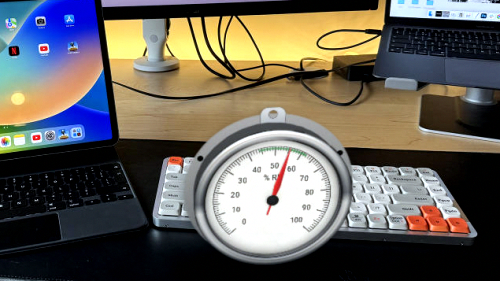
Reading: 55 %
